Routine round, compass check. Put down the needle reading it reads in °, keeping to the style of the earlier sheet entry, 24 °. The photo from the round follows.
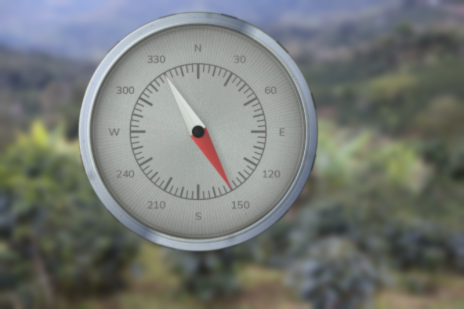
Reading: 150 °
